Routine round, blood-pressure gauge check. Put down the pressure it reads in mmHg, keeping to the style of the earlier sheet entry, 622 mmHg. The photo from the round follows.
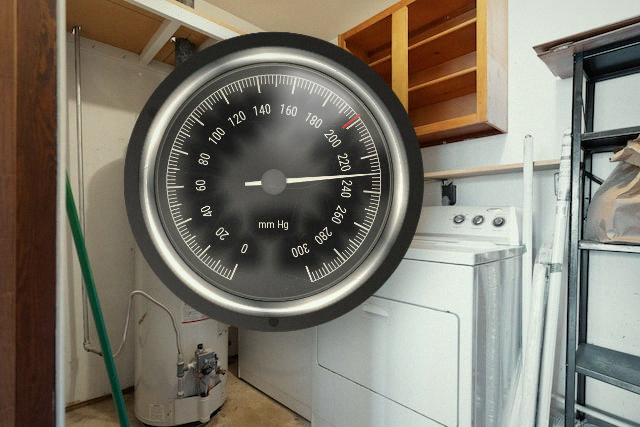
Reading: 230 mmHg
